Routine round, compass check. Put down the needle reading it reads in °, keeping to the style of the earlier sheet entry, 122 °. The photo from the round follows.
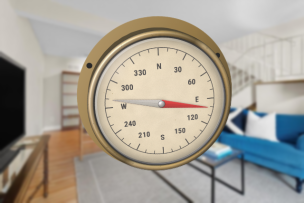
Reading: 100 °
